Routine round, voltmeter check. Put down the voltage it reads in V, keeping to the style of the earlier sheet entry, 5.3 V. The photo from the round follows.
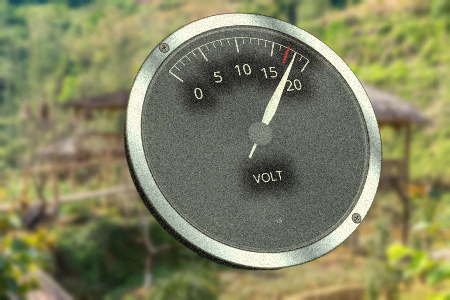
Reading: 18 V
